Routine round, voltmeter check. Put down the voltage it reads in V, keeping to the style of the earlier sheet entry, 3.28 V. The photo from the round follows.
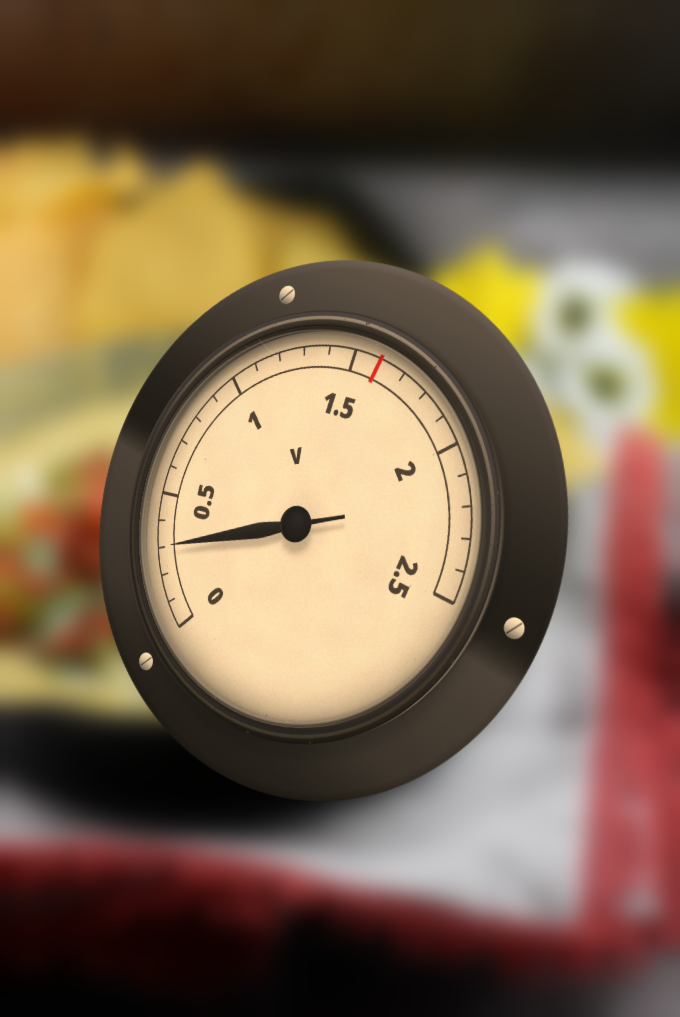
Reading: 0.3 V
